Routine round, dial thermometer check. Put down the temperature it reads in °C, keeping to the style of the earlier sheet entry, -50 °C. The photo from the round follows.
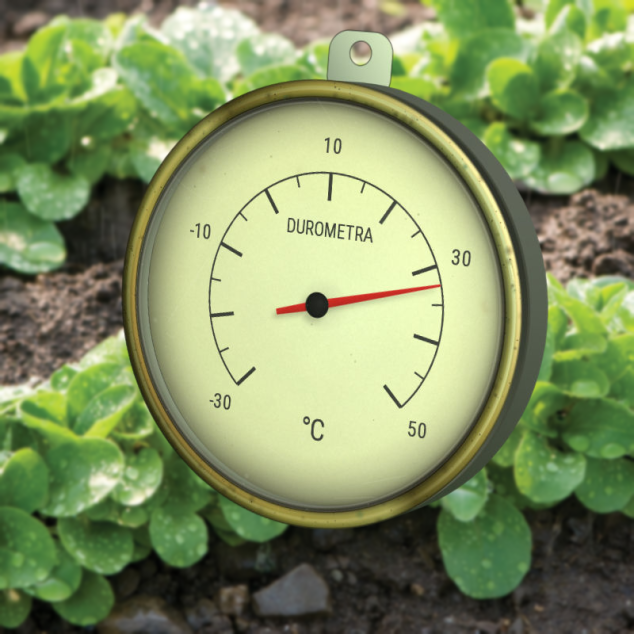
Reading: 32.5 °C
